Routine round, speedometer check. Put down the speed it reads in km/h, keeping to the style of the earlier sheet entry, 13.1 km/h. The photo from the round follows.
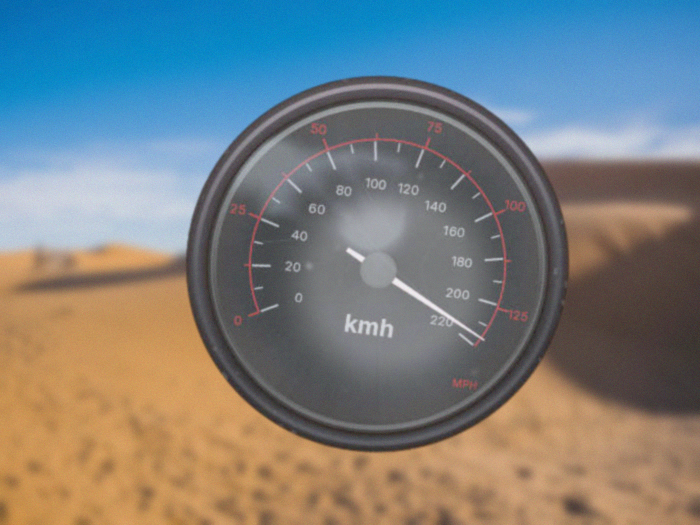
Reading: 215 km/h
